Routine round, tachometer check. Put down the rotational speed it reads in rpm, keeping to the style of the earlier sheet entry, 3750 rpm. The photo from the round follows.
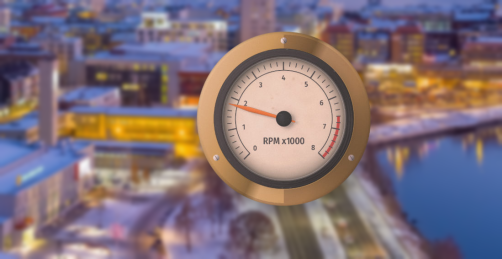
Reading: 1800 rpm
